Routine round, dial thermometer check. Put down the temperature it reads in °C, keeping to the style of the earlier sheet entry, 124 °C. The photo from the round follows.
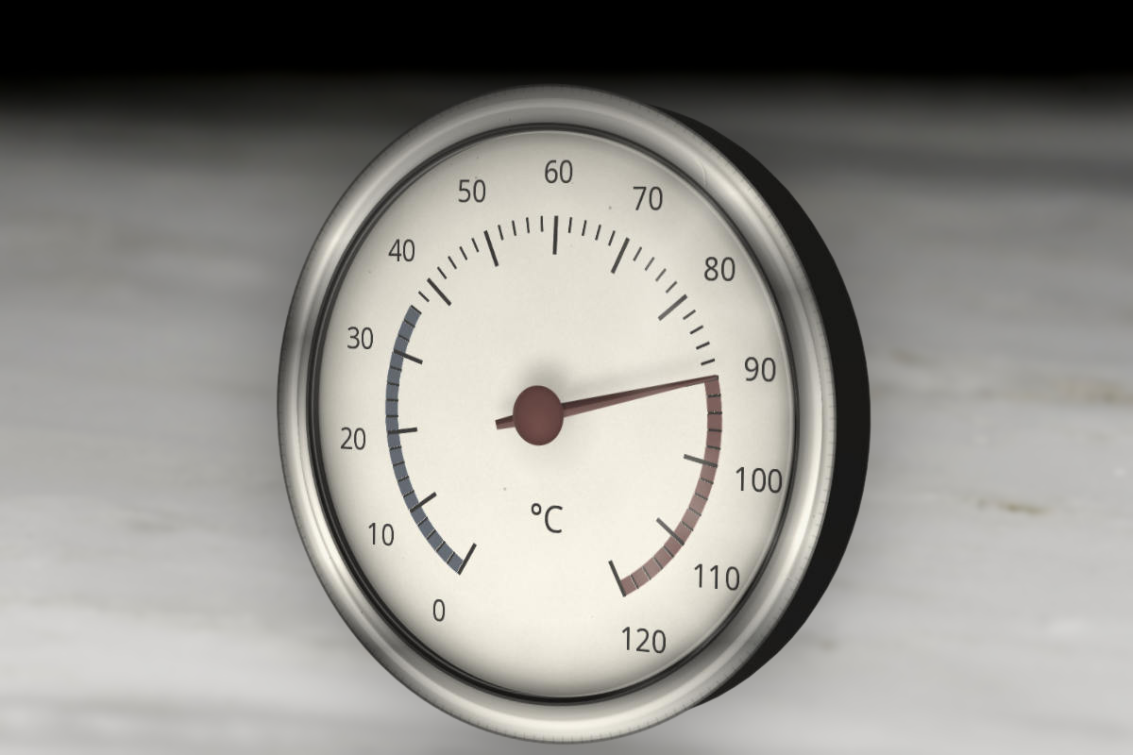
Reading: 90 °C
